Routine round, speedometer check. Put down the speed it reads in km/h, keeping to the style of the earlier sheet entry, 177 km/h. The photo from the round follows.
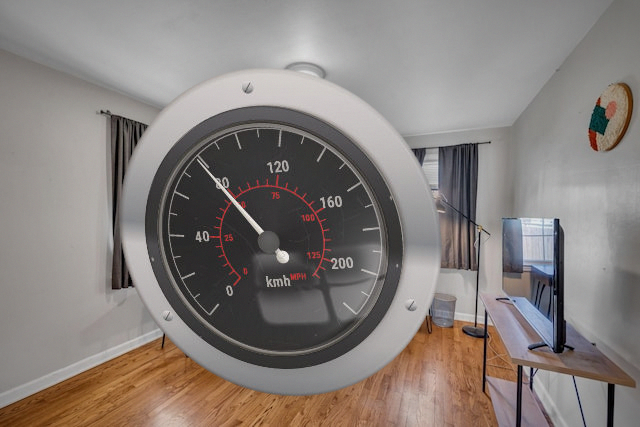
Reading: 80 km/h
